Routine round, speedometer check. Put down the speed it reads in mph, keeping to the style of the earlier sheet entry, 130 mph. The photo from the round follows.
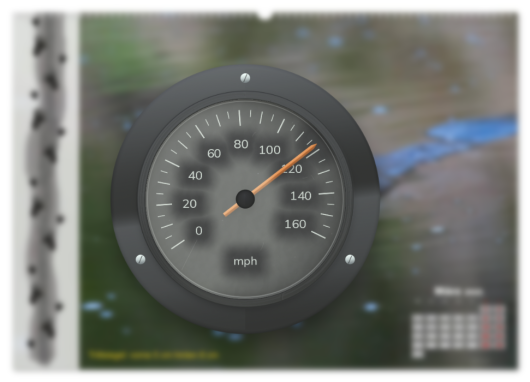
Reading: 117.5 mph
